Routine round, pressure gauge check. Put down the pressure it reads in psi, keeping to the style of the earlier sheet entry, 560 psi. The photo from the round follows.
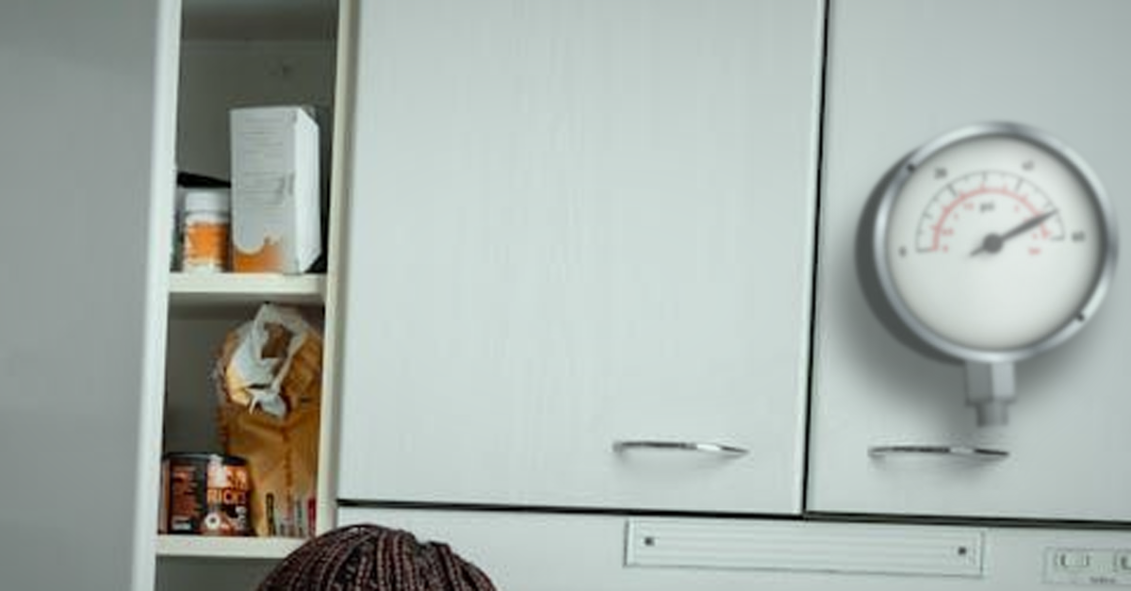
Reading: 52.5 psi
